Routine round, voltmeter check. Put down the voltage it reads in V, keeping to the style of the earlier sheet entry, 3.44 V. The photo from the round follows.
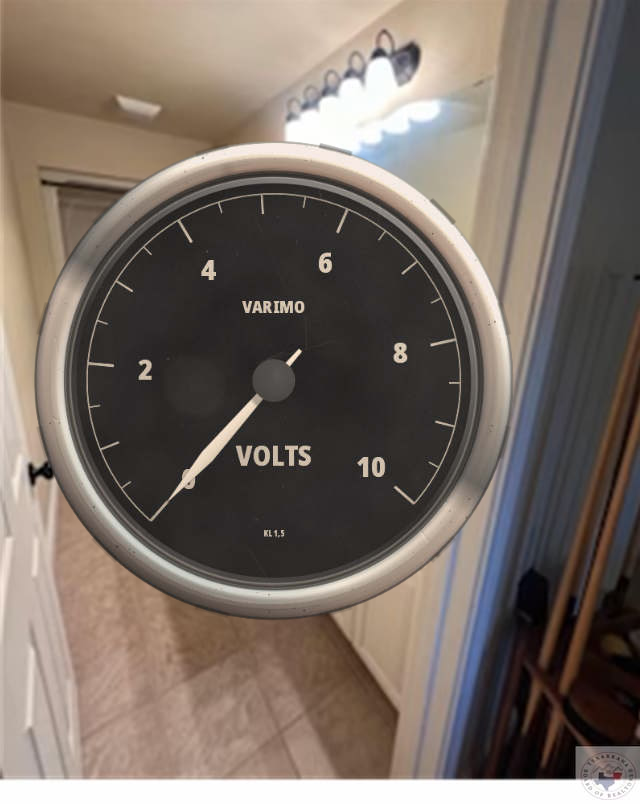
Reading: 0 V
